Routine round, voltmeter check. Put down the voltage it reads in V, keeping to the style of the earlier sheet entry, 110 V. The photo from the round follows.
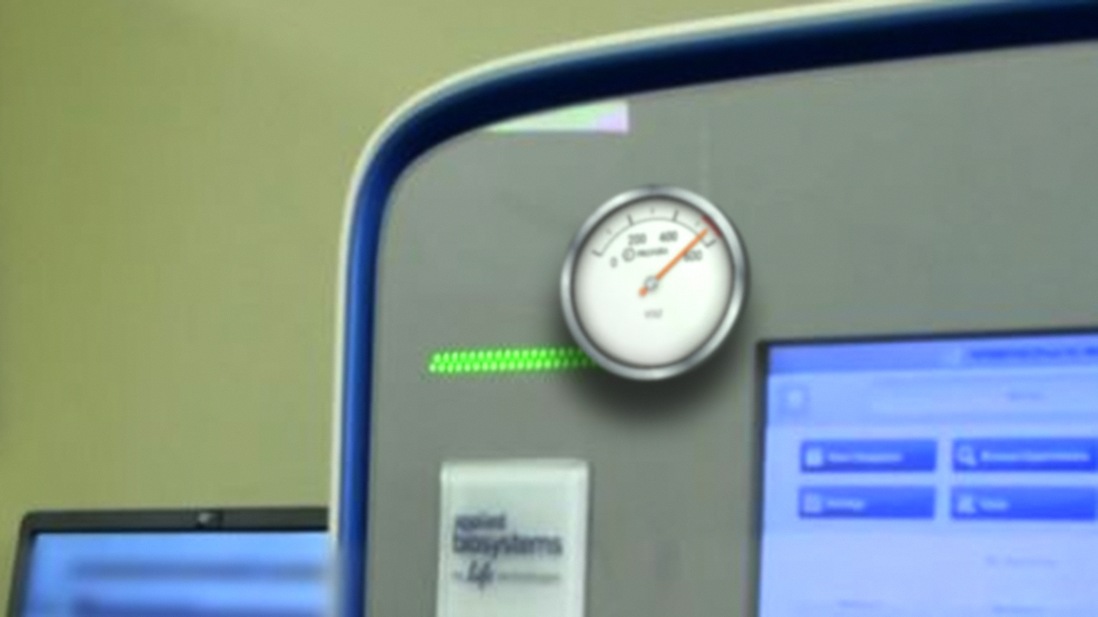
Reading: 550 V
